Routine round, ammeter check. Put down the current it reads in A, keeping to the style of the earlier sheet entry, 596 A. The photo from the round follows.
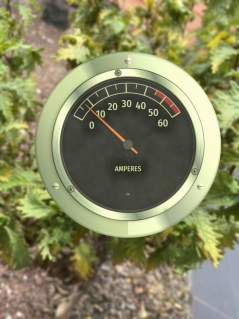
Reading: 7.5 A
